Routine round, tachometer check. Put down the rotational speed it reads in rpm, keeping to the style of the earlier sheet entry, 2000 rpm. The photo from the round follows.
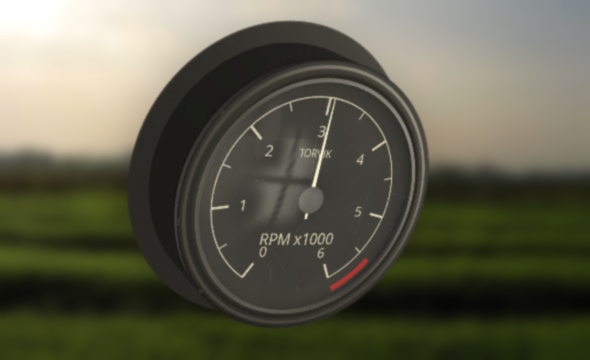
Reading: 3000 rpm
